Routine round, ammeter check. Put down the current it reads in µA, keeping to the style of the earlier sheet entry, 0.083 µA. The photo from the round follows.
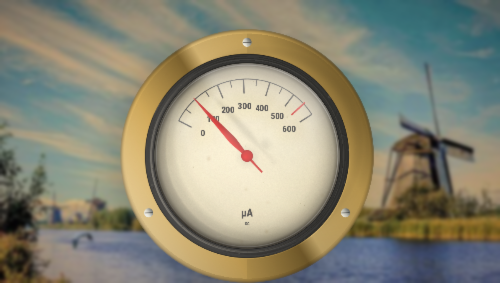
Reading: 100 µA
